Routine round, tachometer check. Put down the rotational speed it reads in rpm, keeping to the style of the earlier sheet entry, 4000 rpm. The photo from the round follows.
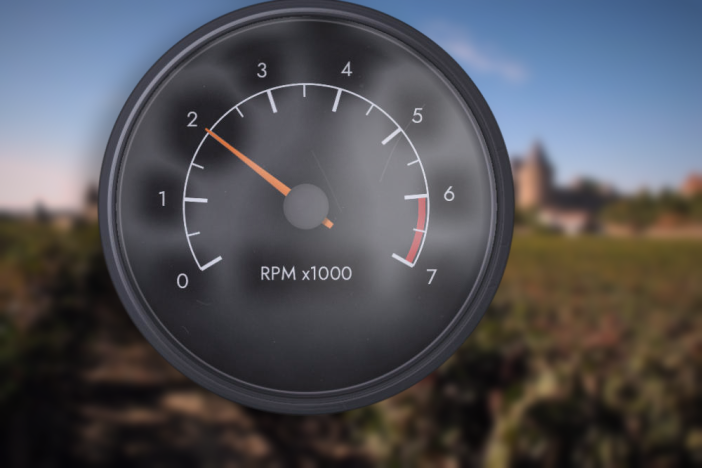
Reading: 2000 rpm
